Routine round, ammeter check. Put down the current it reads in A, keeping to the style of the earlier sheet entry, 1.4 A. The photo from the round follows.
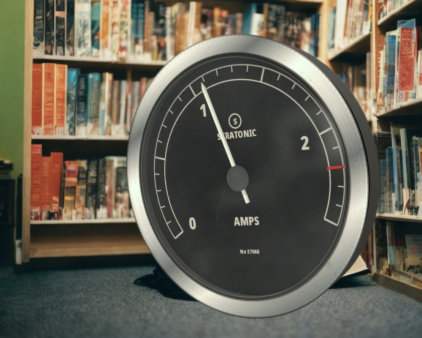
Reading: 1.1 A
